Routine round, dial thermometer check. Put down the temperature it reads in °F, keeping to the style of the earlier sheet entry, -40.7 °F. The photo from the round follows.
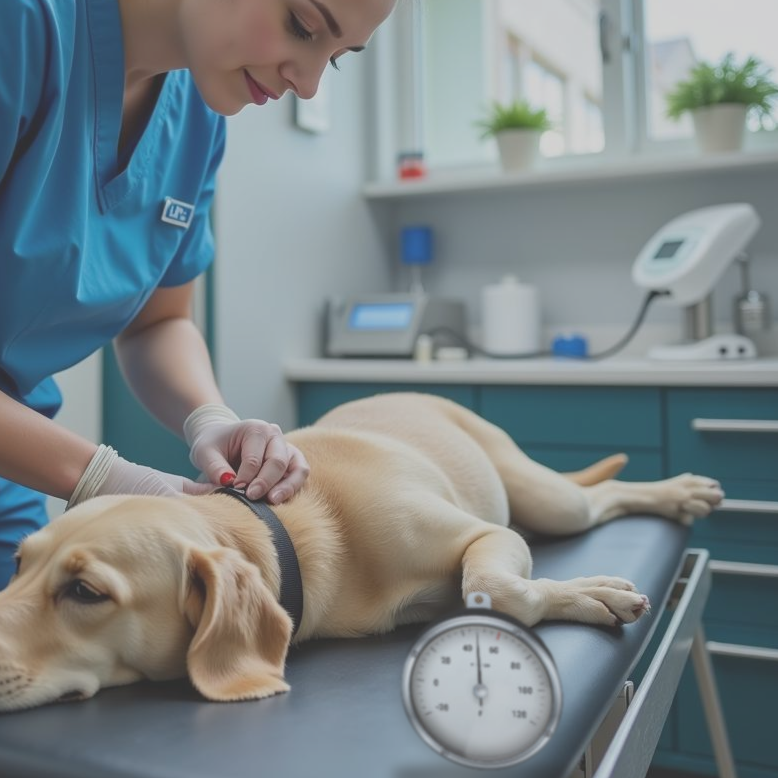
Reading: 48 °F
